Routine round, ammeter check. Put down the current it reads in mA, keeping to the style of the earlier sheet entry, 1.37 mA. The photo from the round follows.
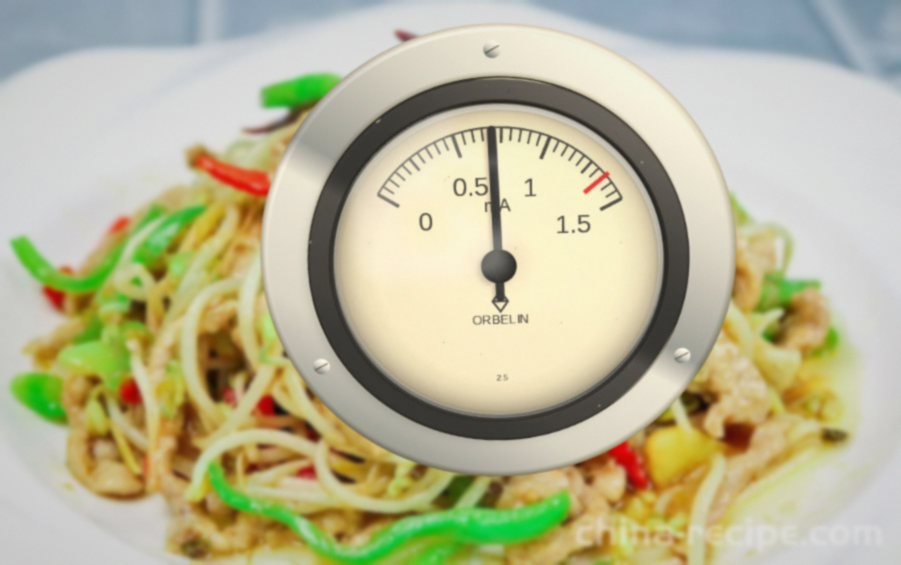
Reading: 0.7 mA
